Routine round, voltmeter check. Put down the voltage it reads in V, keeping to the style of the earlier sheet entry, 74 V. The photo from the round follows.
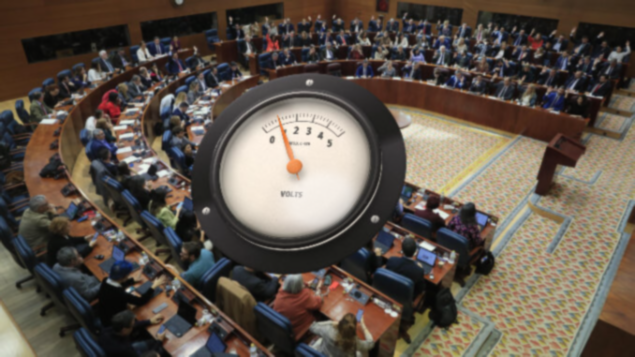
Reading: 1 V
